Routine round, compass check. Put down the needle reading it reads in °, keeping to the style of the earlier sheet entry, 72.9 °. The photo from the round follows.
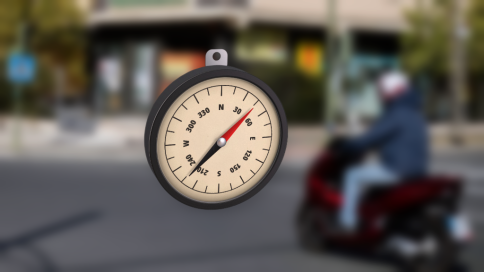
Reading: 45 °
